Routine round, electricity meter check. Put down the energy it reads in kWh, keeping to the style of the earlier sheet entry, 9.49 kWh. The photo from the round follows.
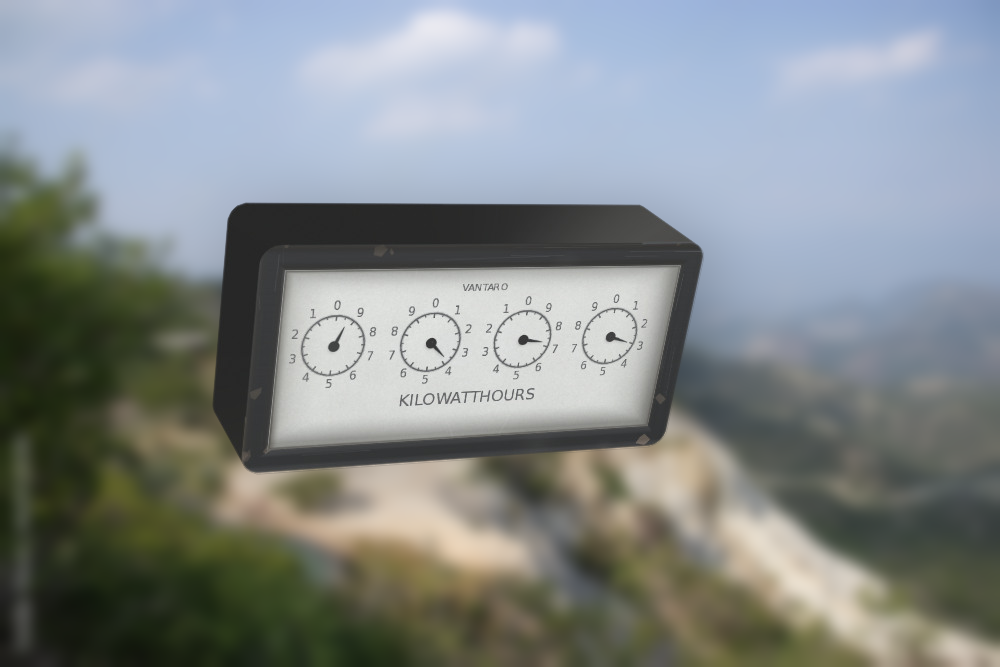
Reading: 9373 kWh
